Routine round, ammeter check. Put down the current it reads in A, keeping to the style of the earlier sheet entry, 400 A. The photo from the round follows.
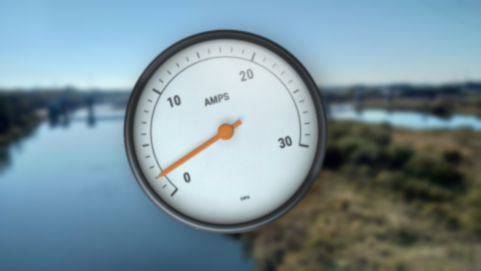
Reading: 2 A
